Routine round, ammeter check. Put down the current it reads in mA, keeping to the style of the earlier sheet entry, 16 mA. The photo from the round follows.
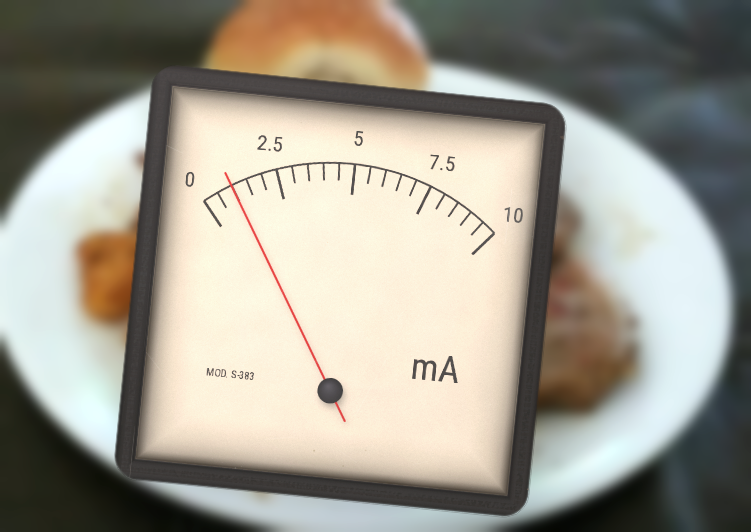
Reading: 1 mA
